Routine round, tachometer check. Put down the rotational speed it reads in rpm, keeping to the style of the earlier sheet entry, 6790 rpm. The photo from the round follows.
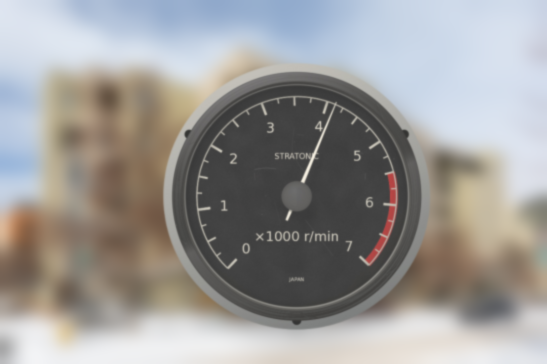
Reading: 4125 rpm
